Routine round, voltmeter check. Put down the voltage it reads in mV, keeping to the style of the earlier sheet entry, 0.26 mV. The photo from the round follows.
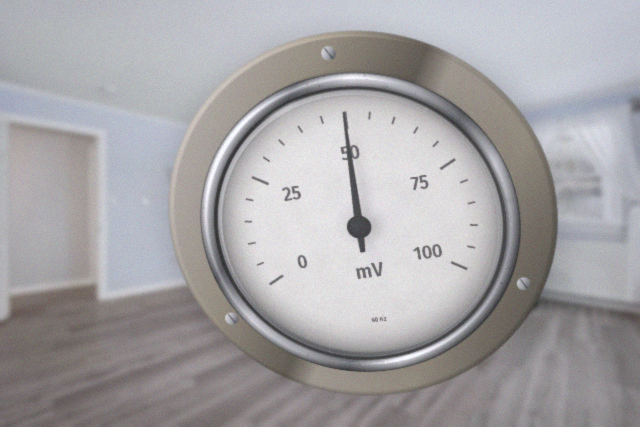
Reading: 50 mV
